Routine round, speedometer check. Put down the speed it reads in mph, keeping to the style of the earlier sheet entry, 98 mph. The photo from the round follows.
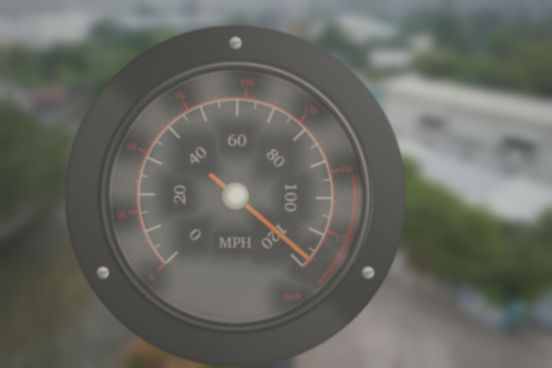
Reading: 117.5 mph
